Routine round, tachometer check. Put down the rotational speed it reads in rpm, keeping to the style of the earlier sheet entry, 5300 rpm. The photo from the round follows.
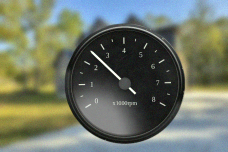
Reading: 2500 rpm
